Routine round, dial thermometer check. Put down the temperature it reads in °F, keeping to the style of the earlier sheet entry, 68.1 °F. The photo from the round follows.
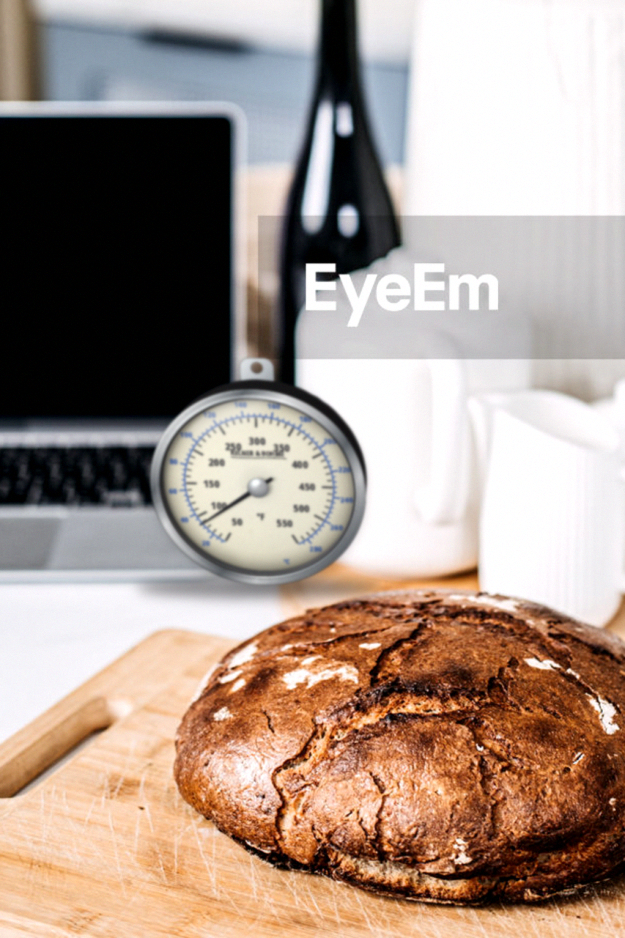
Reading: 90 °F
